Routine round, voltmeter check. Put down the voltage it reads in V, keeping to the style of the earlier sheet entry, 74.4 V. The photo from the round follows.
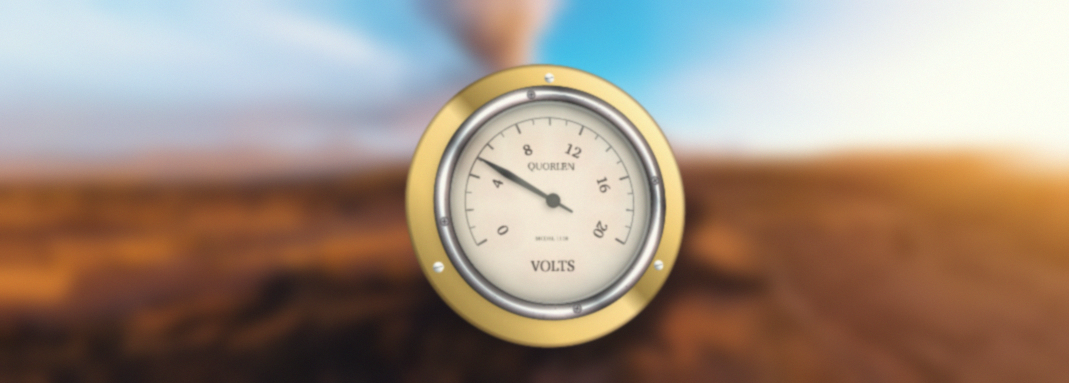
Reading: 5 V
